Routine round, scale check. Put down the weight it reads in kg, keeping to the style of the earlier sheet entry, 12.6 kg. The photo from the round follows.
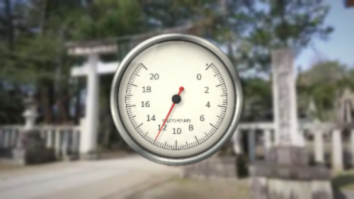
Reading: 12 kg
